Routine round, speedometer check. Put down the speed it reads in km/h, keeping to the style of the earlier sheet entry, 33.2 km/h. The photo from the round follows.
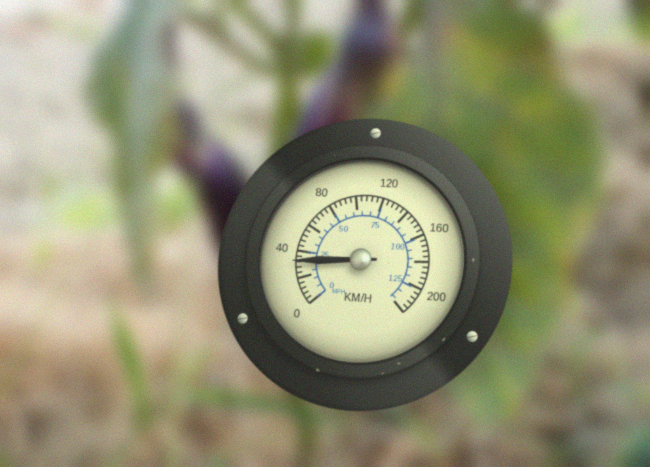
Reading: 32 km/h
